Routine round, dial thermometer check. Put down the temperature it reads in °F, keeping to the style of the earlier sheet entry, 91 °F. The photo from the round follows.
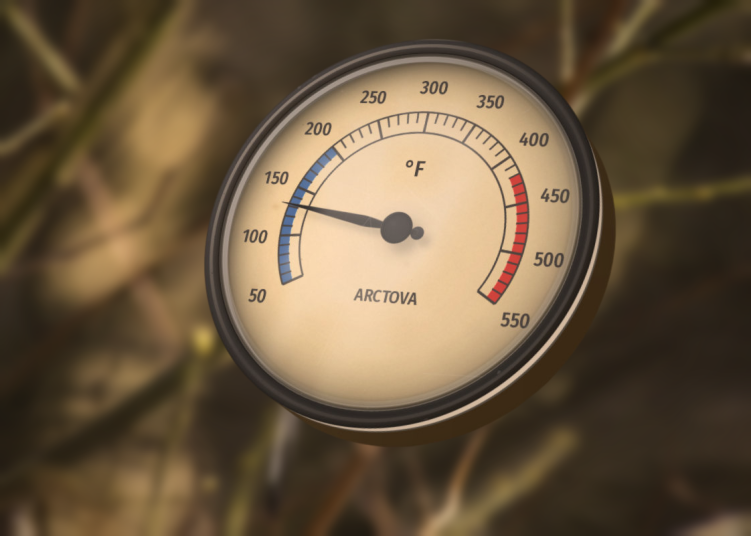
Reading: 130 °F
